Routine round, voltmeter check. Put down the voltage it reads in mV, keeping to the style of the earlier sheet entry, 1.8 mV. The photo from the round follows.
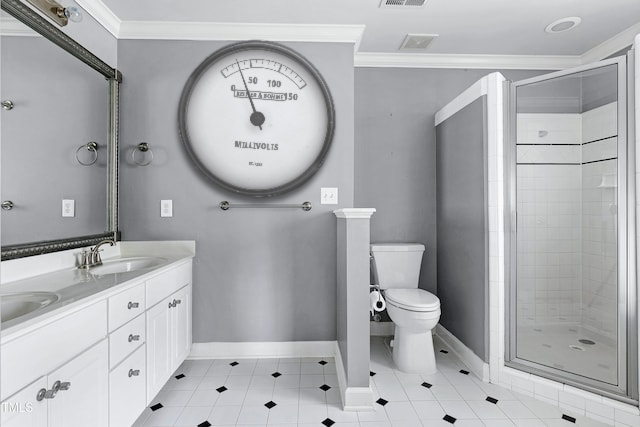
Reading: 30 mV
